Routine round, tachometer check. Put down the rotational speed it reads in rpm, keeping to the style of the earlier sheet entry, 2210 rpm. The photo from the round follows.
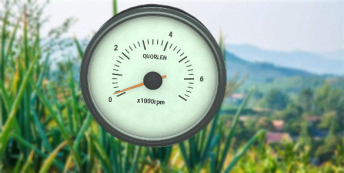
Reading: 200 rpm
